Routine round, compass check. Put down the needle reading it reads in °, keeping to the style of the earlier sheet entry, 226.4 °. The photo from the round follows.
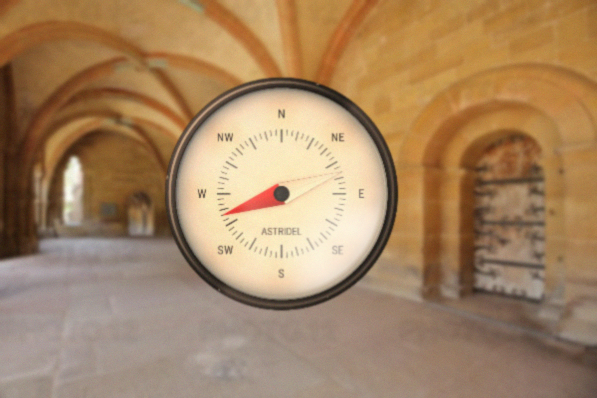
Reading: 250 °
